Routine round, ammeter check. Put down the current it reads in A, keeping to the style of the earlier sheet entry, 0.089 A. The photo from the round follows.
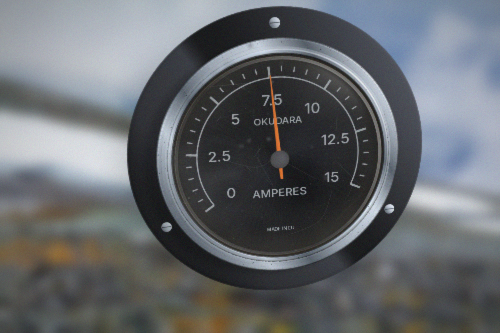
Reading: 7.5 A
